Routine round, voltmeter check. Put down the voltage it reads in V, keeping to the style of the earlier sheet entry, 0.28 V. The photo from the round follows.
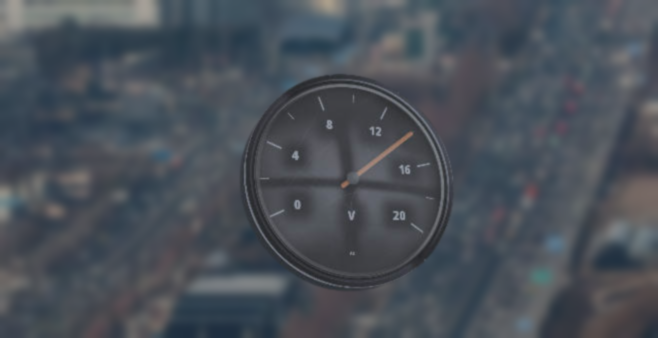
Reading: 14 V
